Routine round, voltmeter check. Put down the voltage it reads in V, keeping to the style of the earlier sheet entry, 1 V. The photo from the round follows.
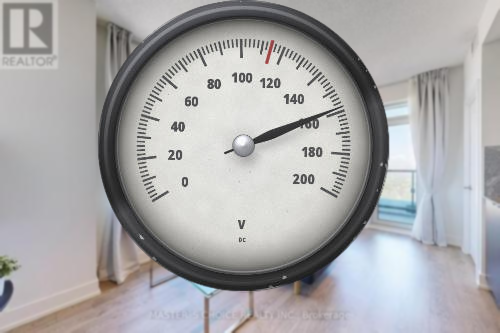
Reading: 158 V
